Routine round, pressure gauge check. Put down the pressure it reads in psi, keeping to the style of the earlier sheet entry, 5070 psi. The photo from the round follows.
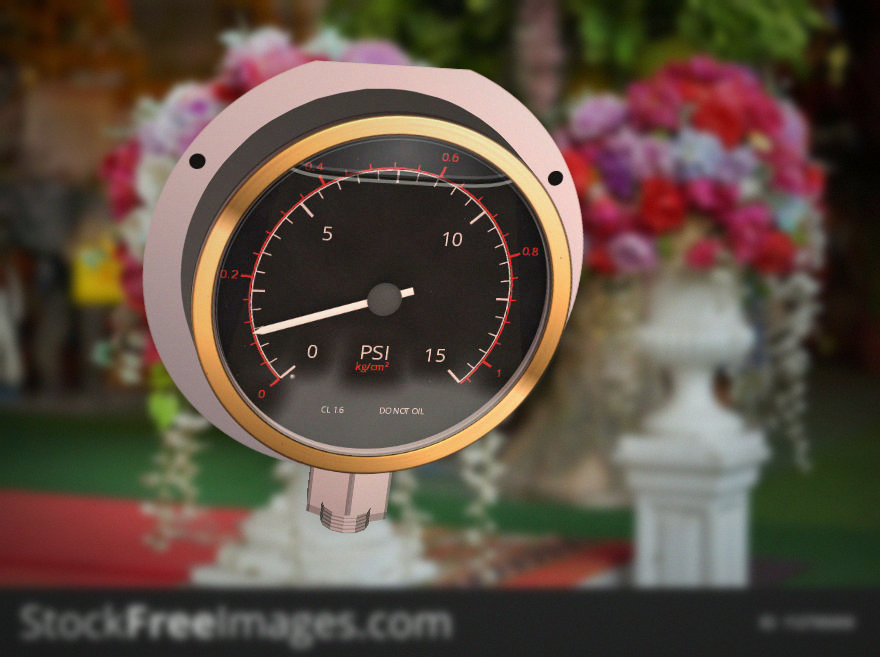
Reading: 1.5 psi
